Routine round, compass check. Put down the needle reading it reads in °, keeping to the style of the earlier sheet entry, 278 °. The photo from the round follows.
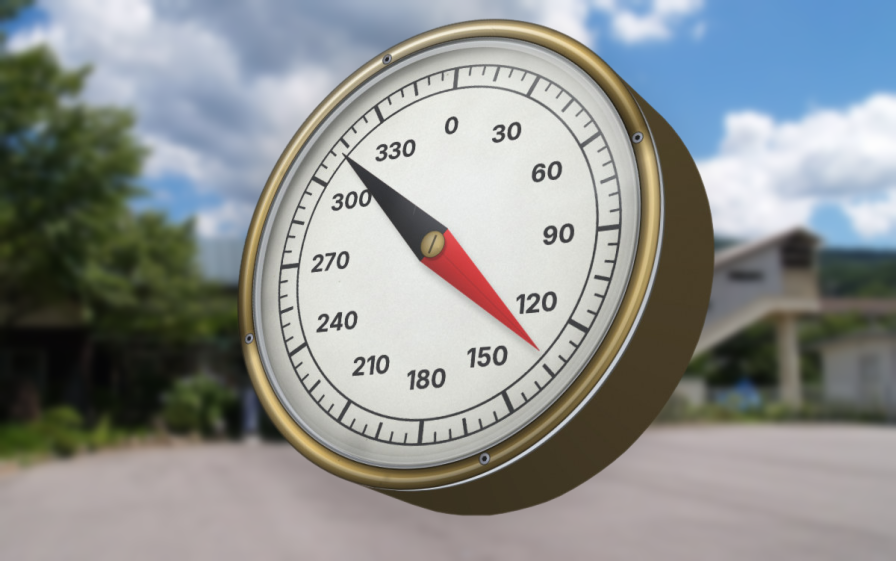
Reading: 132.5 °
